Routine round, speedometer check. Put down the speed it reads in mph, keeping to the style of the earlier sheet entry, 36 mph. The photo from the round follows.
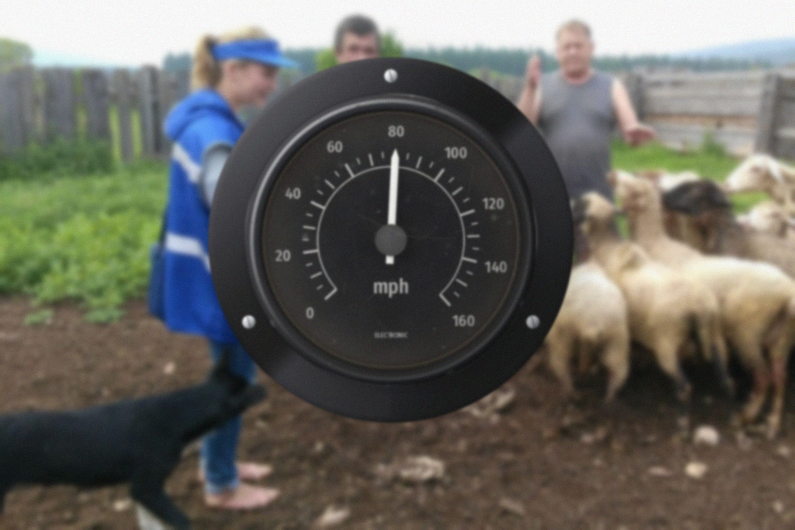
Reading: 80 mph
